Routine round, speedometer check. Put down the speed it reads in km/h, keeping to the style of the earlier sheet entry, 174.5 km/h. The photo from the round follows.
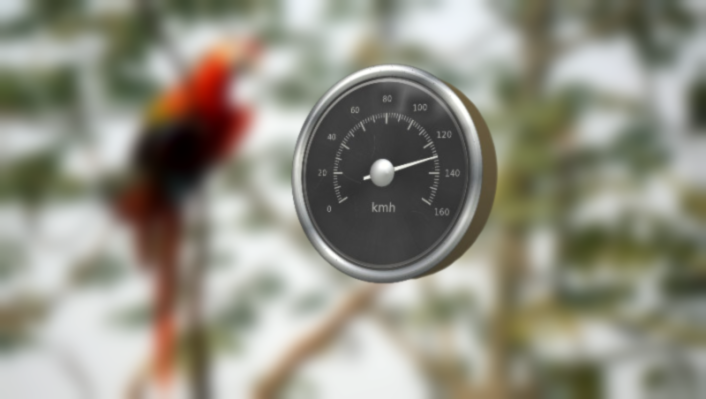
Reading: 130 km/h
